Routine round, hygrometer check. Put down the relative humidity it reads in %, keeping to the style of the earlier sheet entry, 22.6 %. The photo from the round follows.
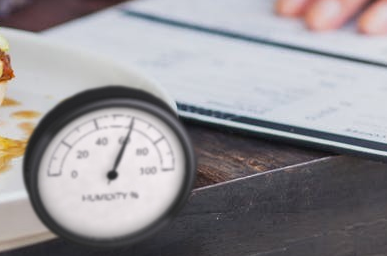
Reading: 60 %
